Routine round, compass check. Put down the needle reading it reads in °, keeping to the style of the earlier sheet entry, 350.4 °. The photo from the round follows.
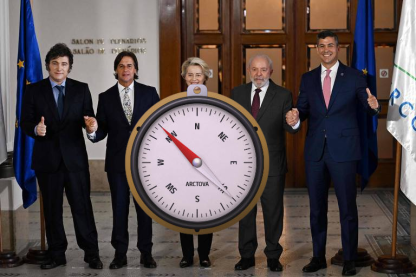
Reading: 315 °
